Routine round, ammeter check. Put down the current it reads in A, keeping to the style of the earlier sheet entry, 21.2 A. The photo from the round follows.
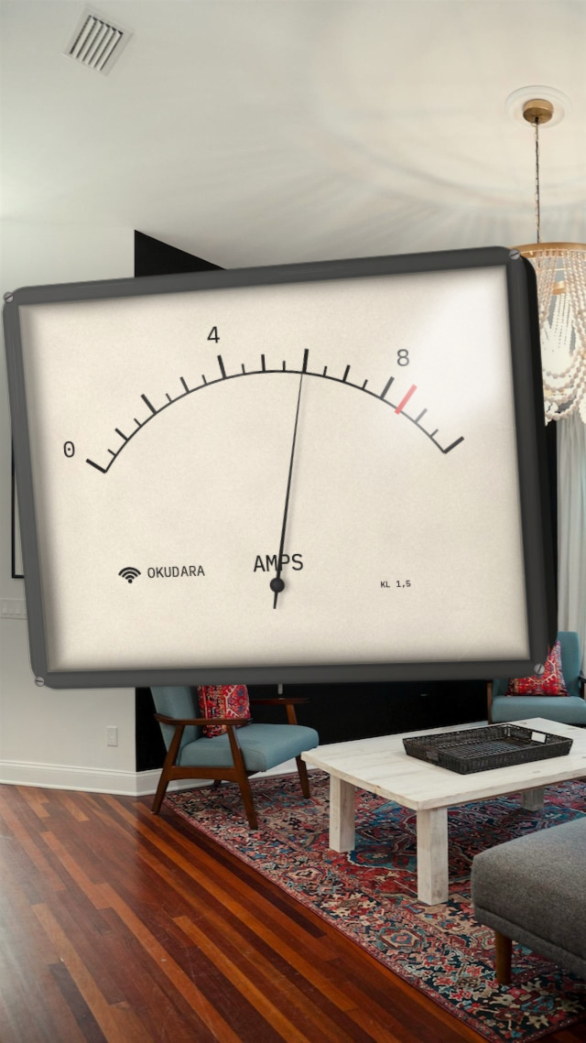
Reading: 6 A
